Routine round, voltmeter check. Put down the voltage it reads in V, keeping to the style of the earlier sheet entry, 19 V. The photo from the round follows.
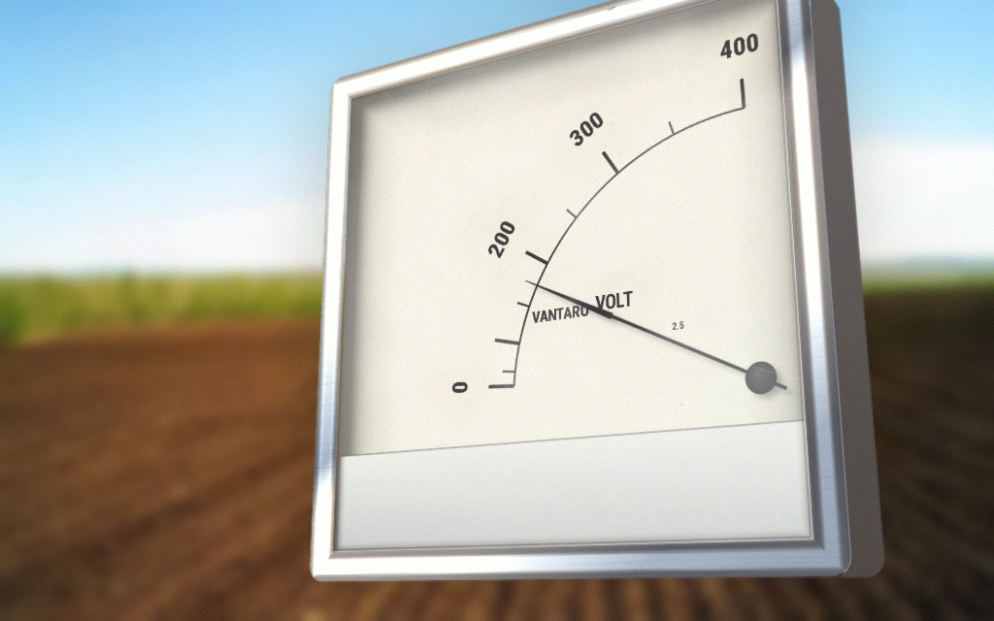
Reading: 175 V
